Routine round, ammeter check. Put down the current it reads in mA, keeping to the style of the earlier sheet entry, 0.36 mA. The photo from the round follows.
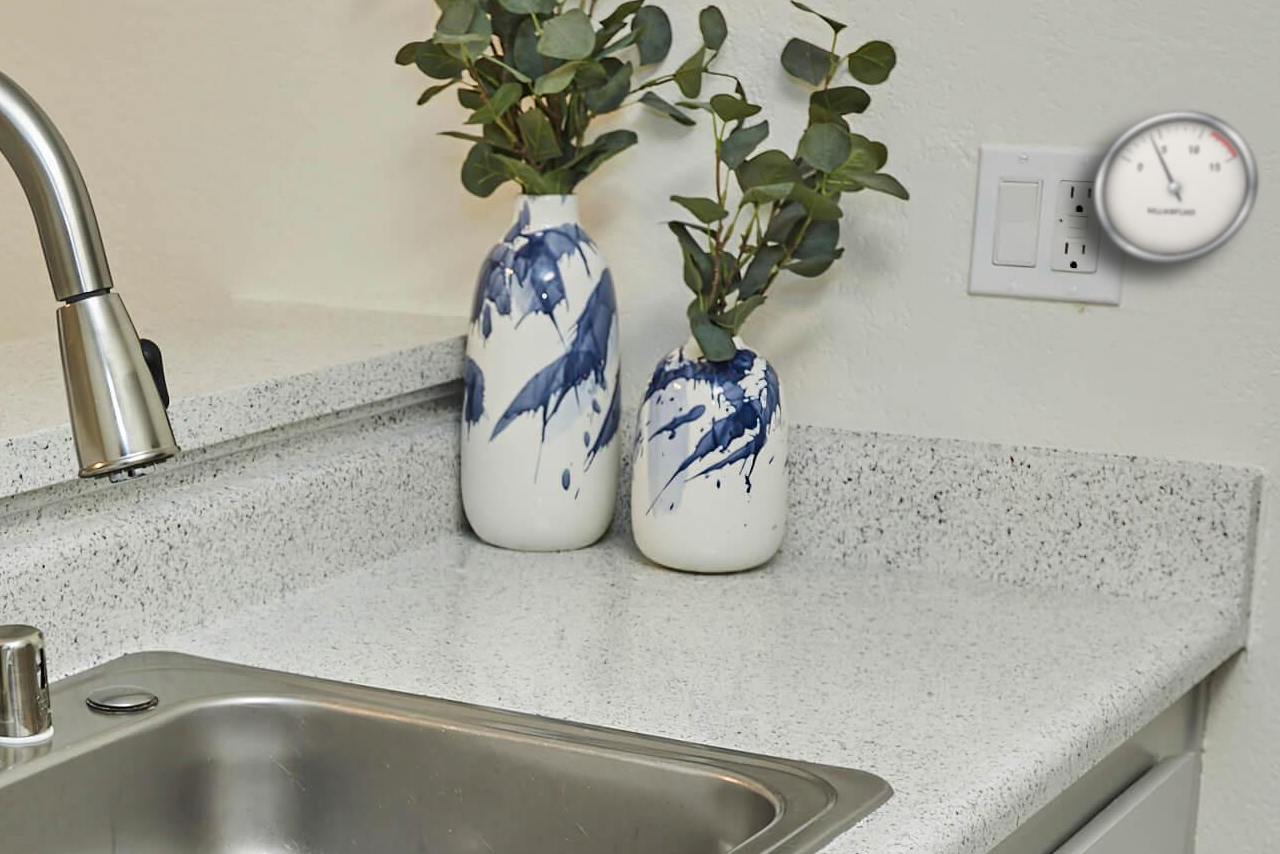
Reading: 4 mA
